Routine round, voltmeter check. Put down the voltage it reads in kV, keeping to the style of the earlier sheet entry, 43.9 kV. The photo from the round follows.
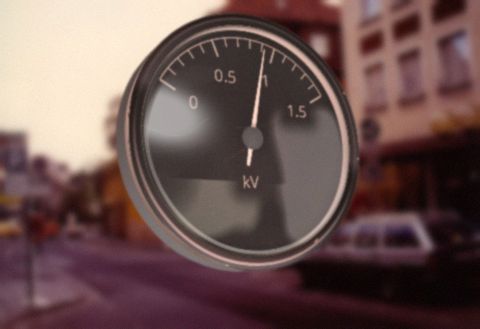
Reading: 0.9 kV
